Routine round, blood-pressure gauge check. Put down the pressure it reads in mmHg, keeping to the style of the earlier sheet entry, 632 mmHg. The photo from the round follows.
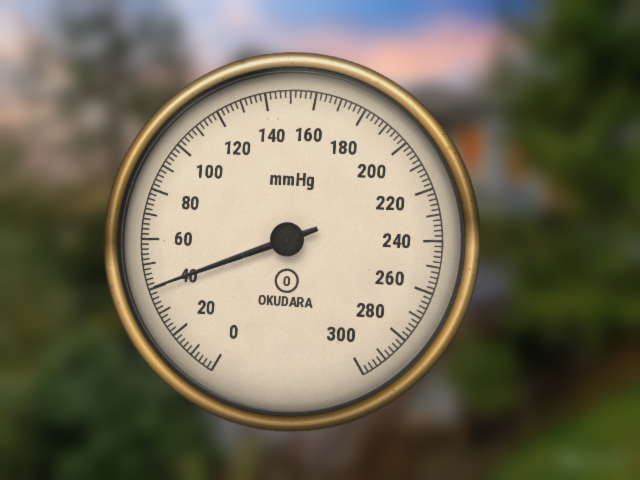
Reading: 40 mmHg
